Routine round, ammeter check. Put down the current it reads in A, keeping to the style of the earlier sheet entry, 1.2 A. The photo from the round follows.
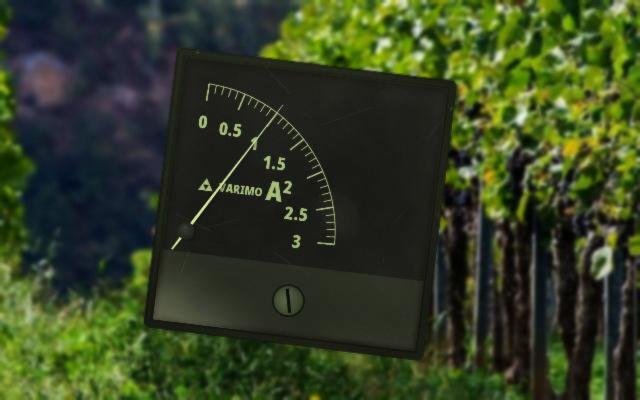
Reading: 1 A
